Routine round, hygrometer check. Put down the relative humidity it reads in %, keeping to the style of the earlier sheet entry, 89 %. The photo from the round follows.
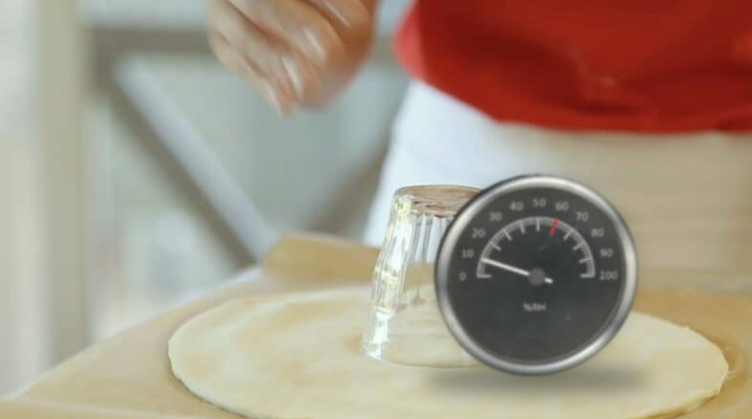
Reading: 10 %
